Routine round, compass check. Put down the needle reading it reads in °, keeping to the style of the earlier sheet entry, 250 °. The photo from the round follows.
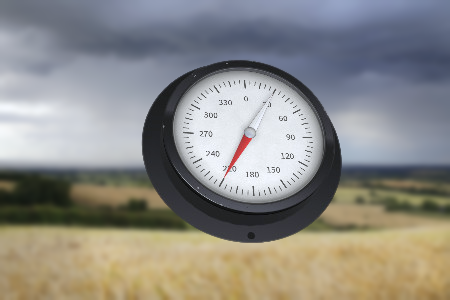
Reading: 210 °
